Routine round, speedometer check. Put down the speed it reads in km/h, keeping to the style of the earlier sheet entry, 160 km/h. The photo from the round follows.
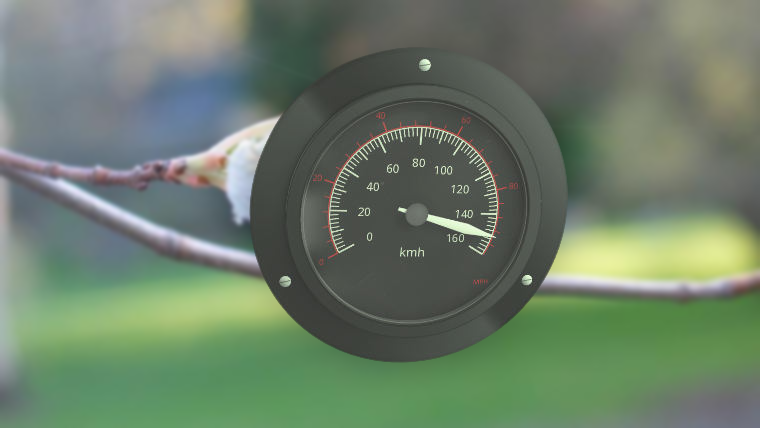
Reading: 150 km/h
